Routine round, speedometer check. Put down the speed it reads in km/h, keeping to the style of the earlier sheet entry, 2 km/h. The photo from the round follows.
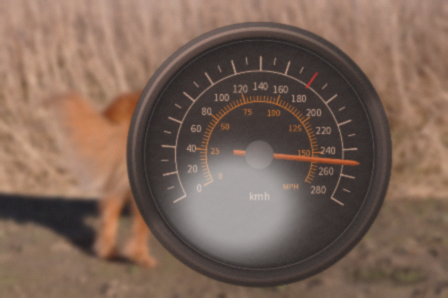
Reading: 250 km/h
